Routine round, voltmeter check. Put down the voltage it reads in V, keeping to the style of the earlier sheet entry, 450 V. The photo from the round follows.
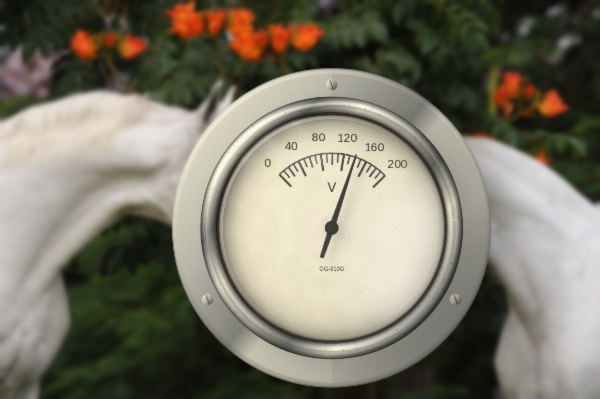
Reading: 140 V
